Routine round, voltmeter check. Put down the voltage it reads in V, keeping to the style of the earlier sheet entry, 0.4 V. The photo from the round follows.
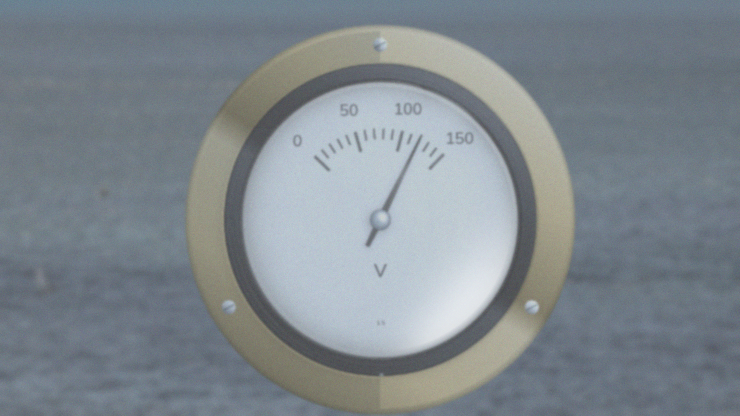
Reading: 120 V
